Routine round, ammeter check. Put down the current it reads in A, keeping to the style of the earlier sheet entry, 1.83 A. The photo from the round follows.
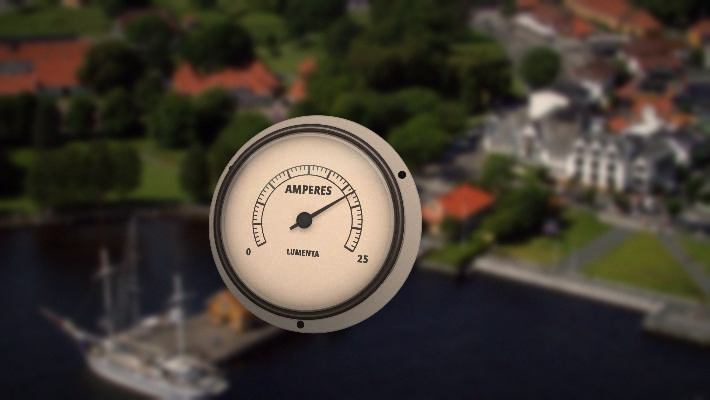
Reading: 18.5 A
